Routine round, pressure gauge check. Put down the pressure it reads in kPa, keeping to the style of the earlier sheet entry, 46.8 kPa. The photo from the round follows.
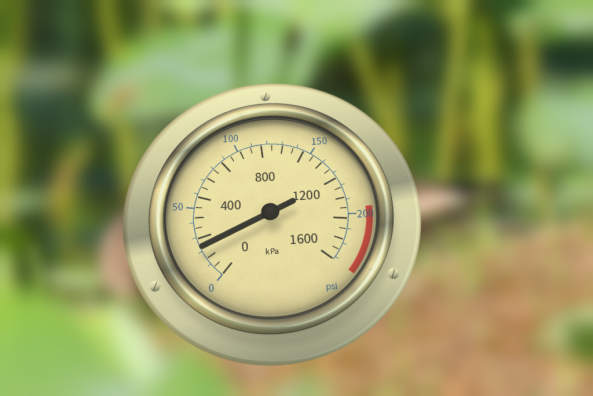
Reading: 150 kPa
